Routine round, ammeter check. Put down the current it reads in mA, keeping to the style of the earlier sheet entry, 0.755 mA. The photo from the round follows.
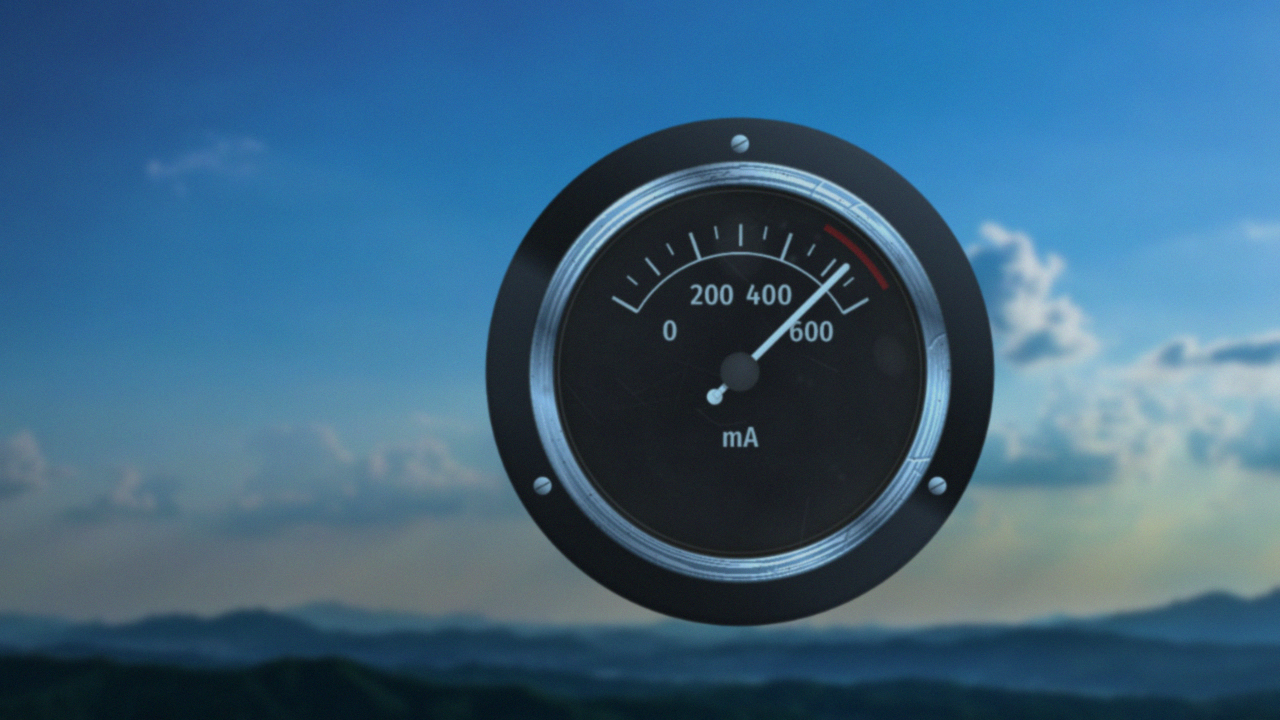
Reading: 525 mA
